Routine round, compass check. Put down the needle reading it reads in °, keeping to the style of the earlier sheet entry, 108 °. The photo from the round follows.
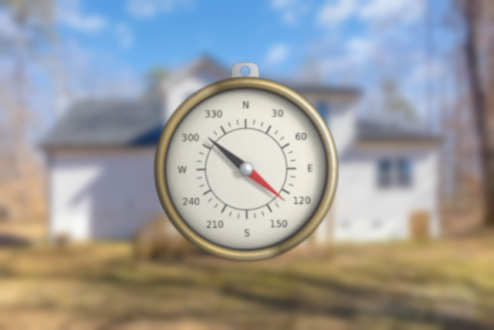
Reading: 130 °
